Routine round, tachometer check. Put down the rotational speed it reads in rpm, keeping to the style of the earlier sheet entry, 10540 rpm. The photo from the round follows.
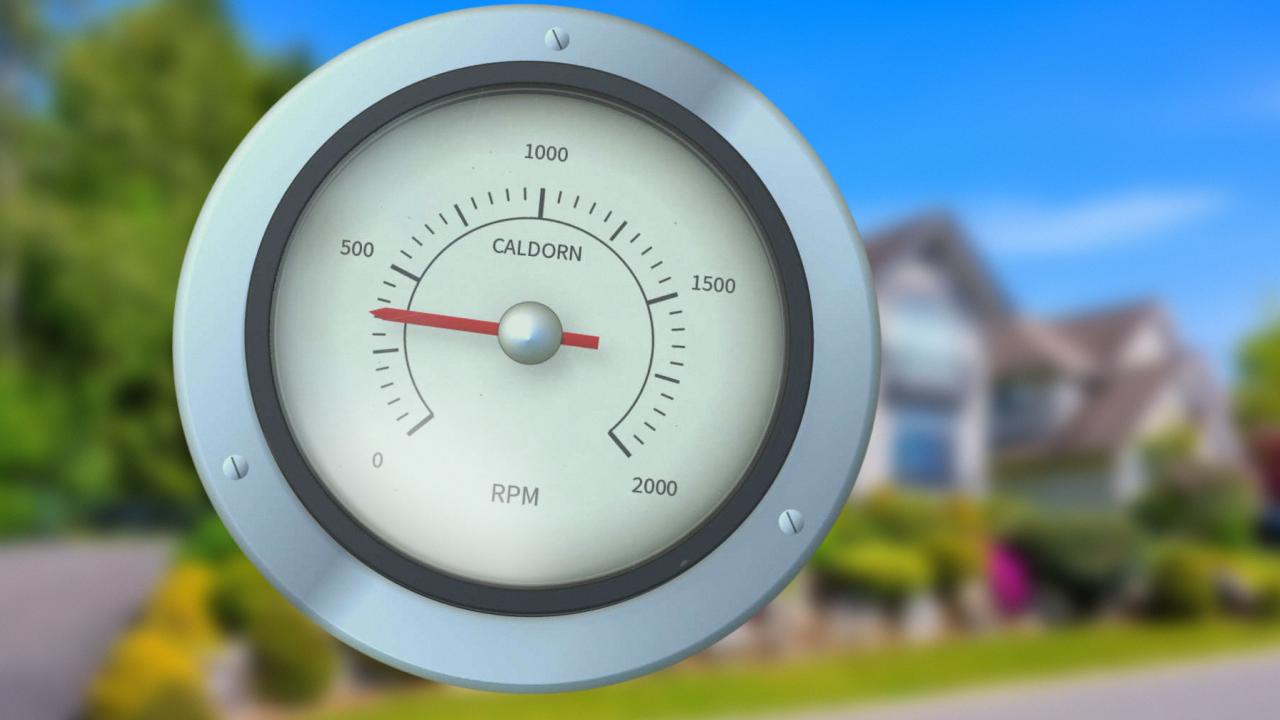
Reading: 350 rpm
